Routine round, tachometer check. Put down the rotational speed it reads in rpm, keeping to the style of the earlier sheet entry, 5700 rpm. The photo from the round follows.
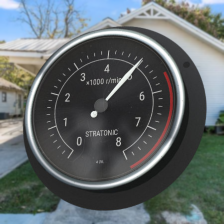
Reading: 5000 rpm
